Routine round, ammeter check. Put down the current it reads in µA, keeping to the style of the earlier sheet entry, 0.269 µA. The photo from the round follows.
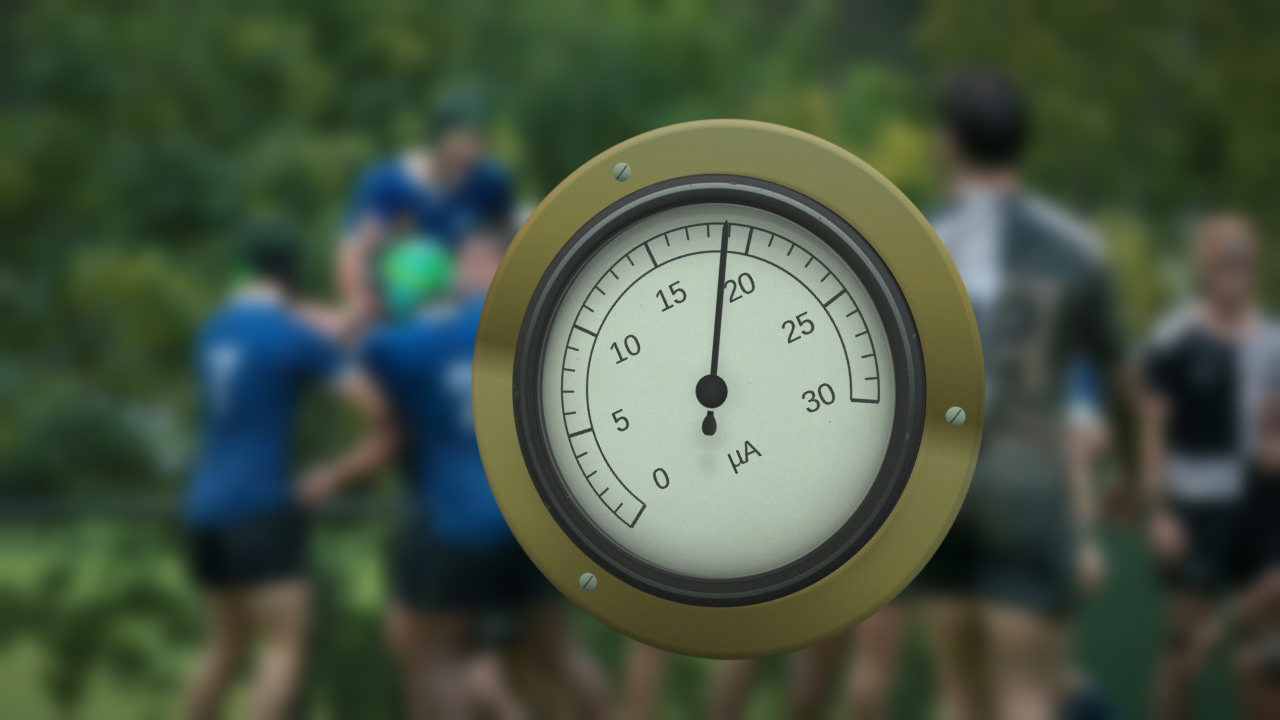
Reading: 19 µA
